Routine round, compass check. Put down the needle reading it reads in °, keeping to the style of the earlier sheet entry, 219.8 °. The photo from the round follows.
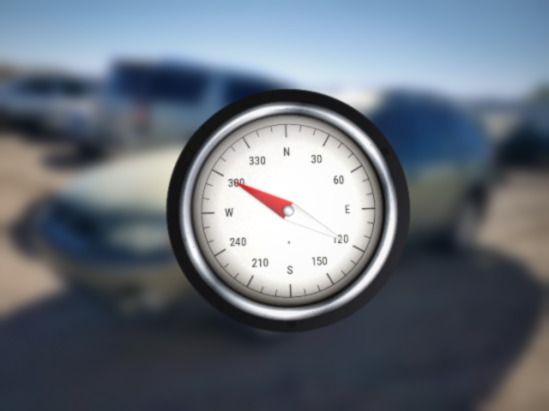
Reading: 300 °
